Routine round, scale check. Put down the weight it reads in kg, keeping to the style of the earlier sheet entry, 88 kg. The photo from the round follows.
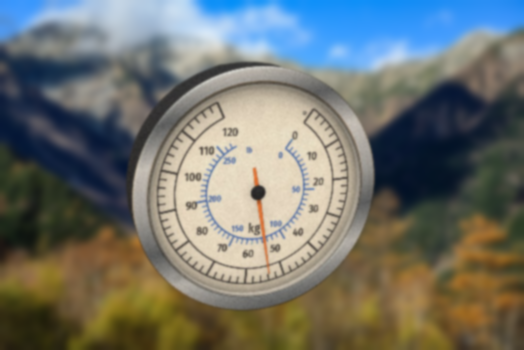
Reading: 54 kg
